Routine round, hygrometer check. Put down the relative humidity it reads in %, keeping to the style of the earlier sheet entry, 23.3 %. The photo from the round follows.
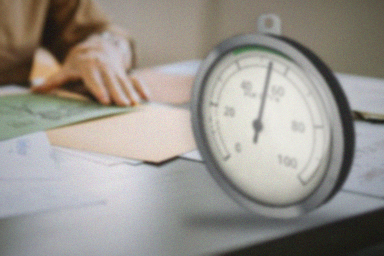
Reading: 55 %
